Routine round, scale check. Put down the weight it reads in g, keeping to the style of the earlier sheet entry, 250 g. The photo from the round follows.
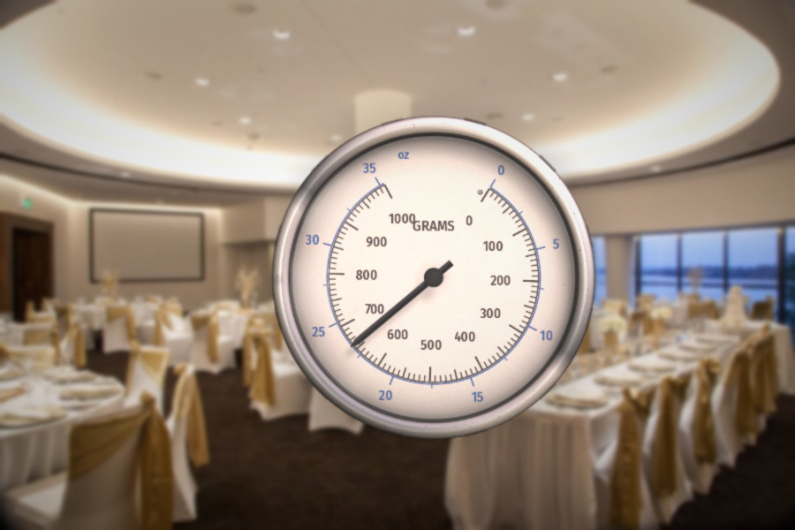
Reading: 660 g
